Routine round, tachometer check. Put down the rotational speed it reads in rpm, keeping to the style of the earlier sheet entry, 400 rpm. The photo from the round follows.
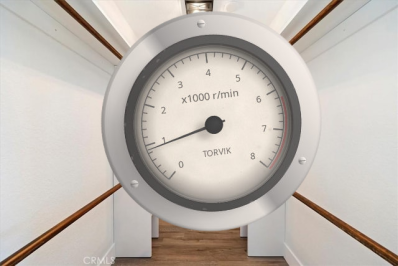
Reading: 900 rpm
